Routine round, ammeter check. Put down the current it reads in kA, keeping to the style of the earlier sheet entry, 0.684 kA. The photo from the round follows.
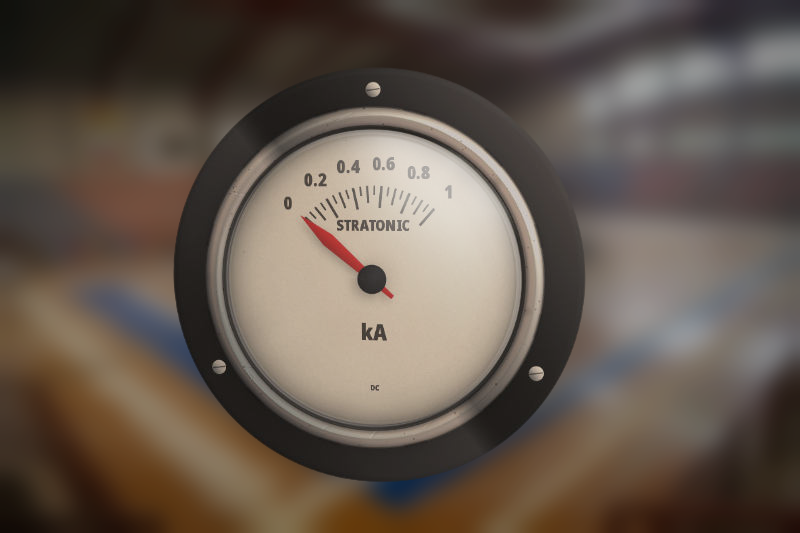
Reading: 0 kA
